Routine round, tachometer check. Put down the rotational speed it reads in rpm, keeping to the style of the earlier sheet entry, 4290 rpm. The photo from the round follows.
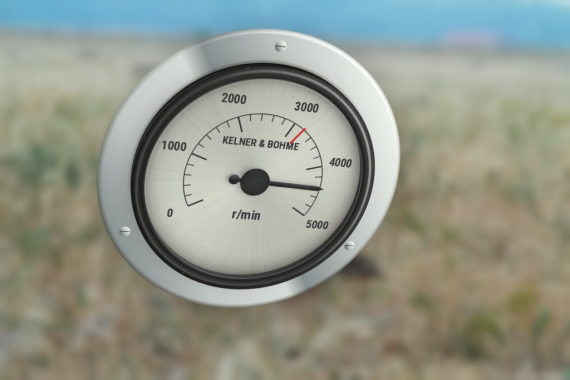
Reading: 4400 rpm
